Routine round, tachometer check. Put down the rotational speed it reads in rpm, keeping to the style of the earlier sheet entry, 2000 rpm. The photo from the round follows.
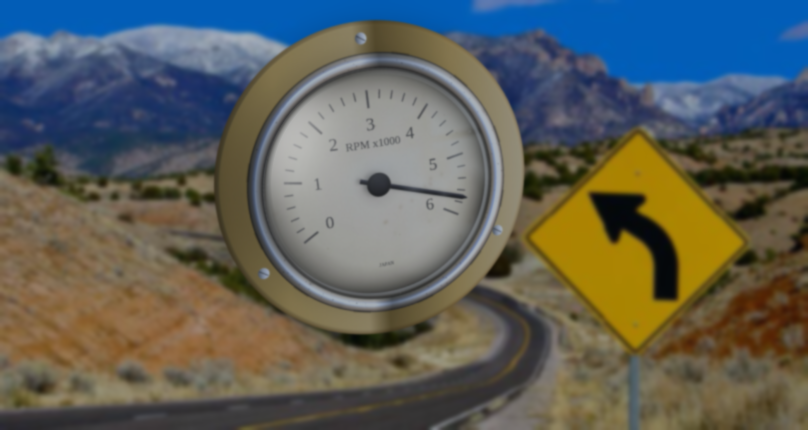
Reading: 5700 rpm
